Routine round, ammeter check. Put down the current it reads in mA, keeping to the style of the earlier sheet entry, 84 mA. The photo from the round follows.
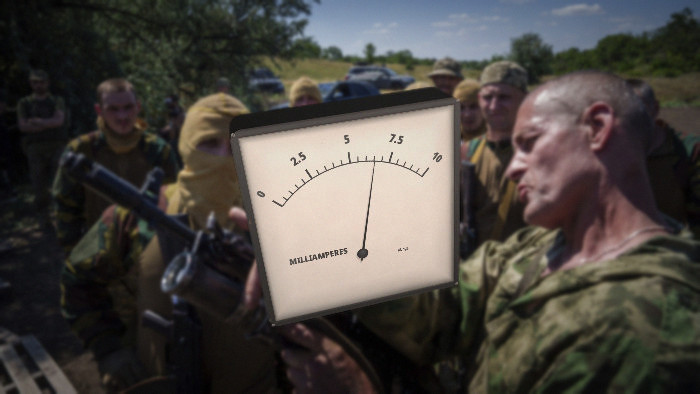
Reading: 6.5 mA
